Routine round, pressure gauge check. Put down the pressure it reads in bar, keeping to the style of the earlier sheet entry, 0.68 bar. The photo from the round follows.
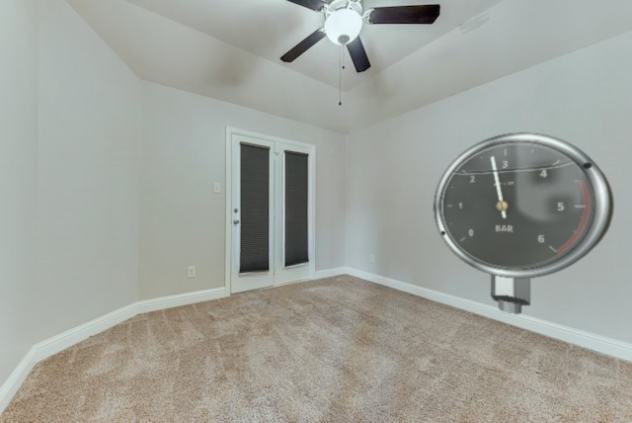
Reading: 2.75 bar
